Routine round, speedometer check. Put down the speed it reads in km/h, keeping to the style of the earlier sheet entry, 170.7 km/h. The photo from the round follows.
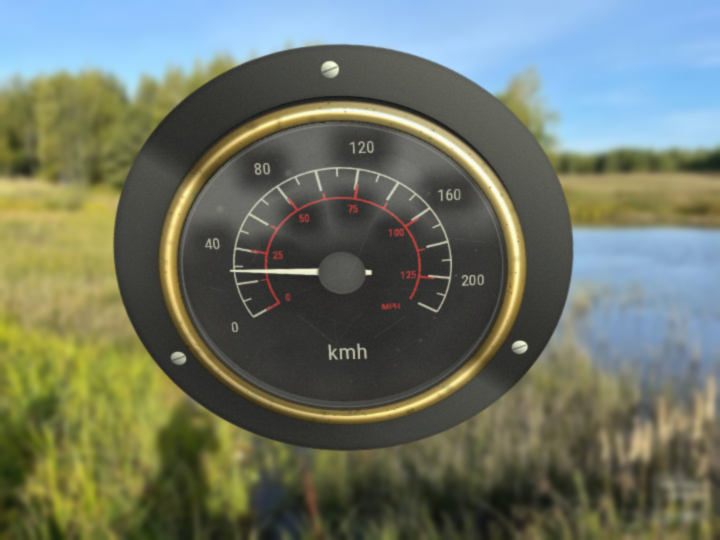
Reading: 30 km/h
